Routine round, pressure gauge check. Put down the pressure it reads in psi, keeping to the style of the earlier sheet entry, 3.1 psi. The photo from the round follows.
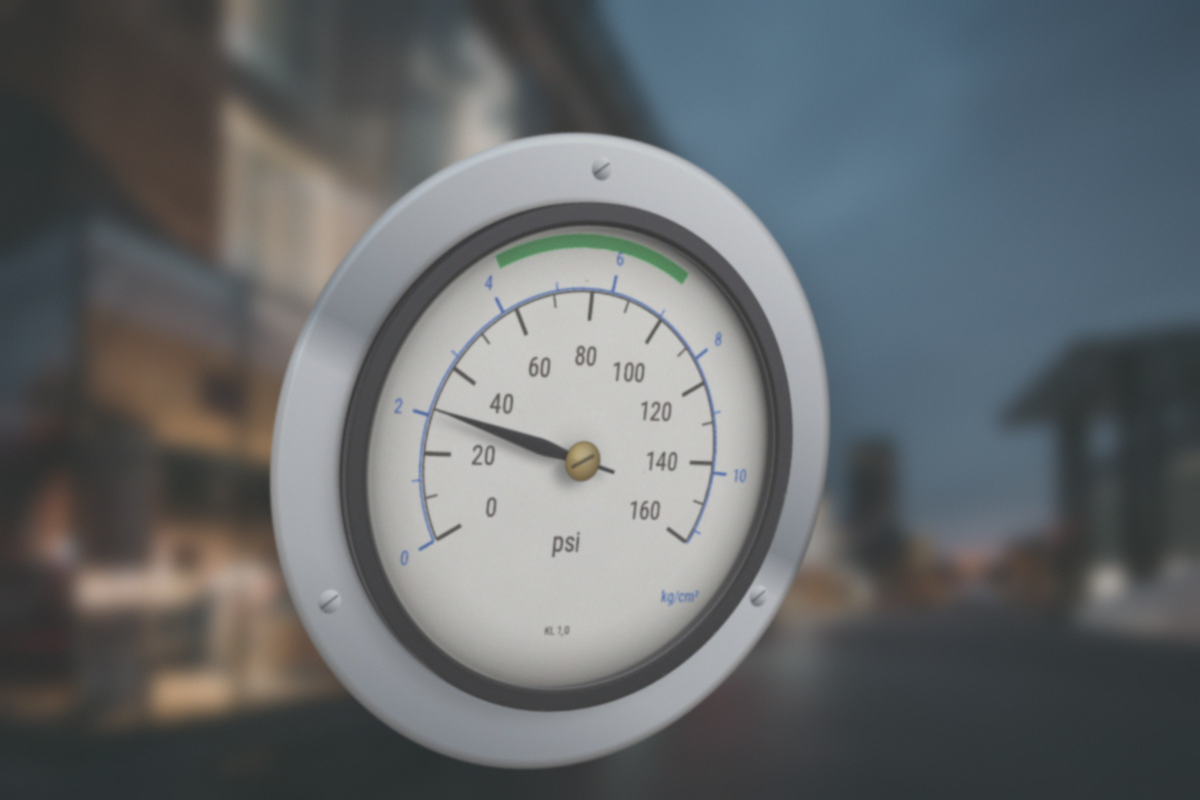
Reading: 30 psi
